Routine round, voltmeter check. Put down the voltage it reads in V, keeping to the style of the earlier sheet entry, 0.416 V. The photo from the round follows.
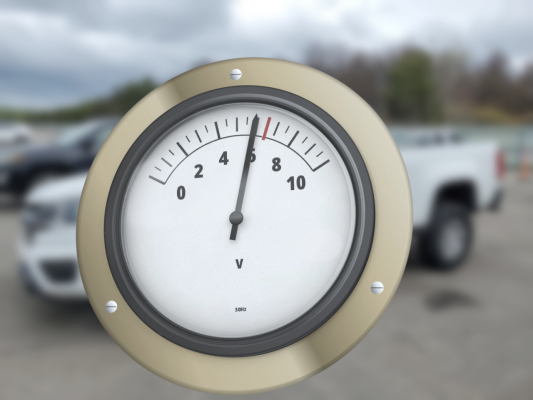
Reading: 6 V
